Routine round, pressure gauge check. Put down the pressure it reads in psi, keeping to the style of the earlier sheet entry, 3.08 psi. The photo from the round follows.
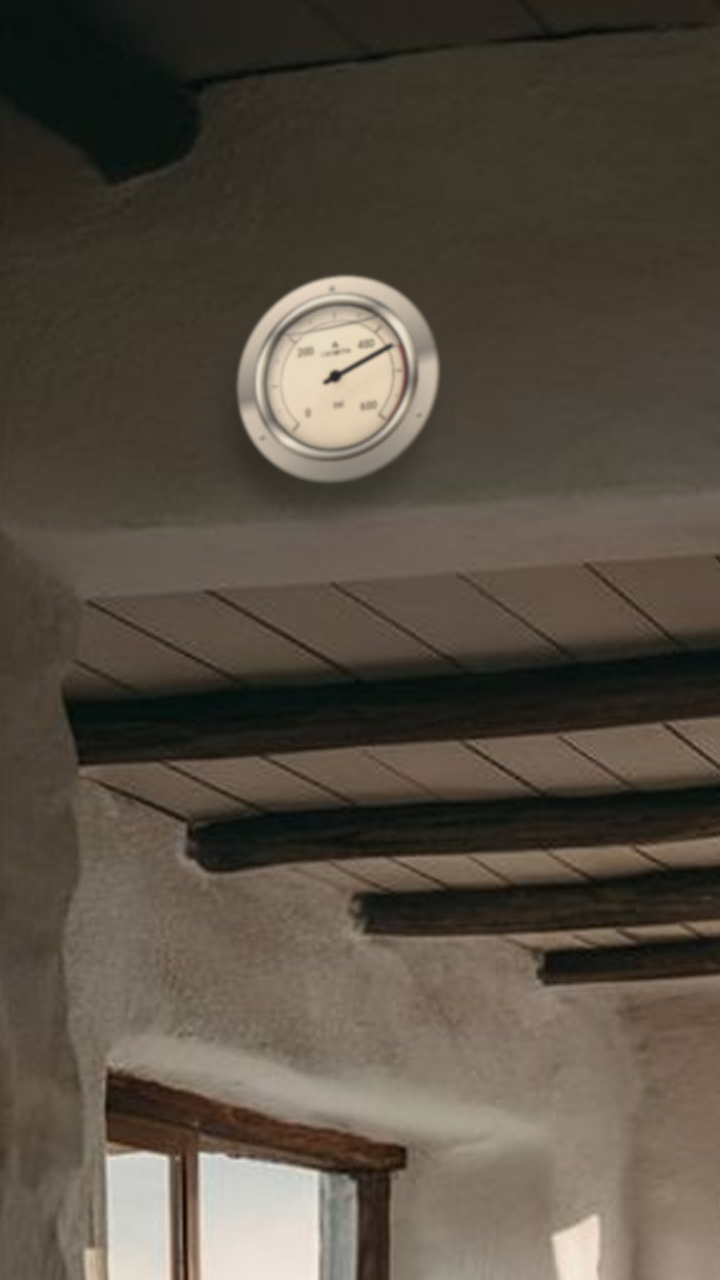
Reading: 450 psi
